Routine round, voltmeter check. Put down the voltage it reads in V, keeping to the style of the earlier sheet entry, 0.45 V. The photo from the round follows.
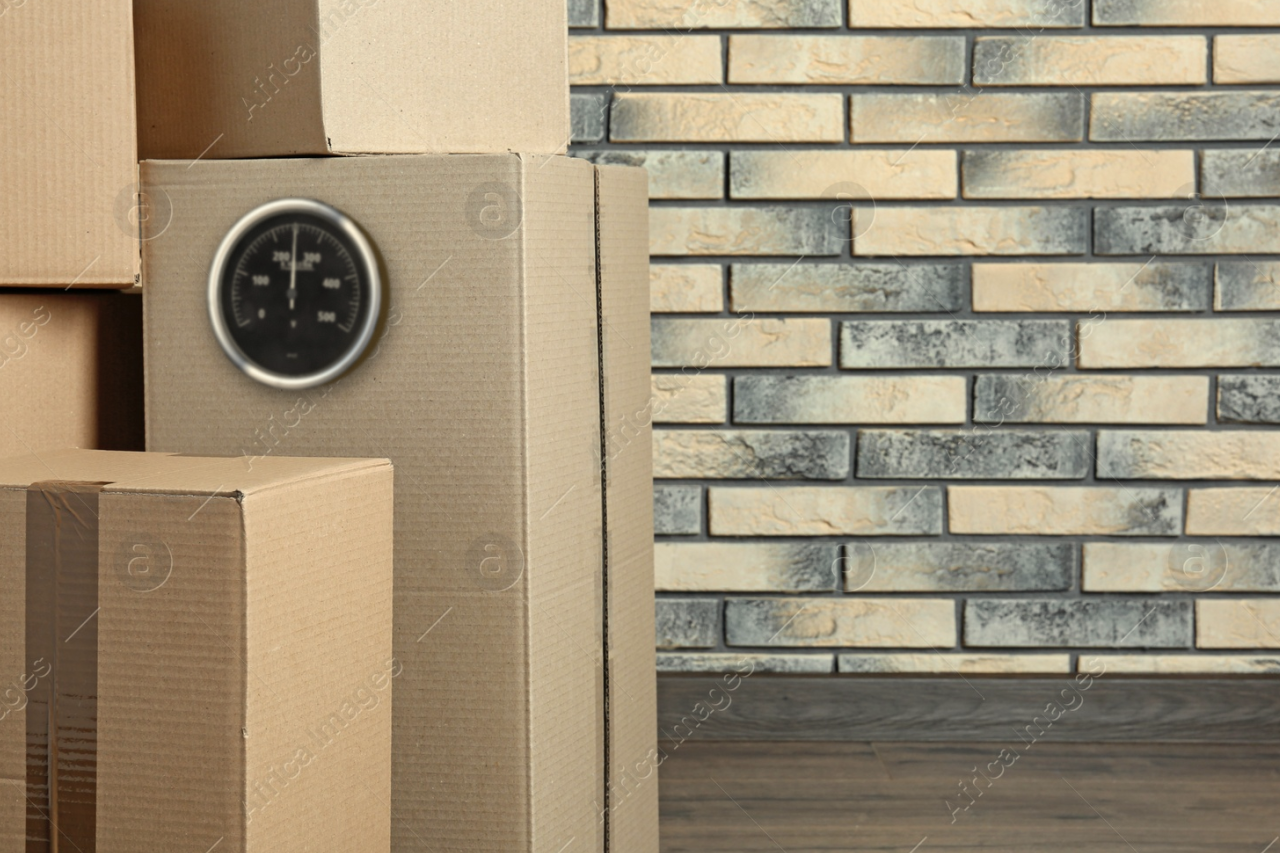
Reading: 250 V
